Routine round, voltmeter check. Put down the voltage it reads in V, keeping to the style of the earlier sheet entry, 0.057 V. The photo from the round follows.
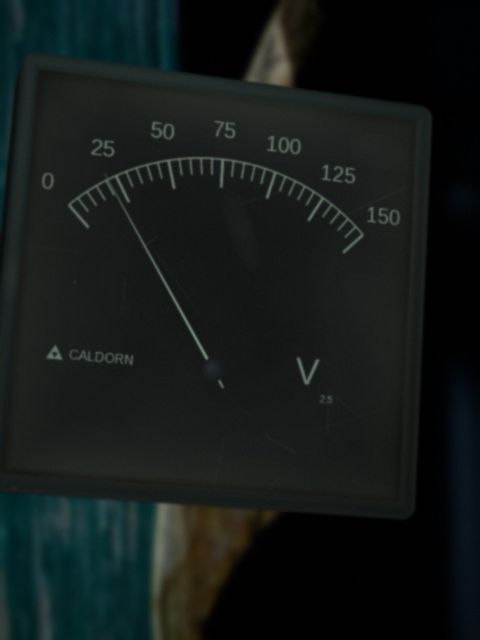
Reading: 20 V
